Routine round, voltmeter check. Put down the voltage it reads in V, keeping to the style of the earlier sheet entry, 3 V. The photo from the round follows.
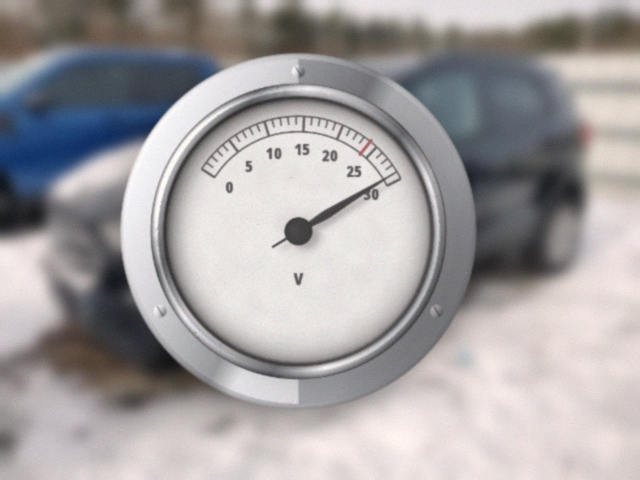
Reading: 29 V
